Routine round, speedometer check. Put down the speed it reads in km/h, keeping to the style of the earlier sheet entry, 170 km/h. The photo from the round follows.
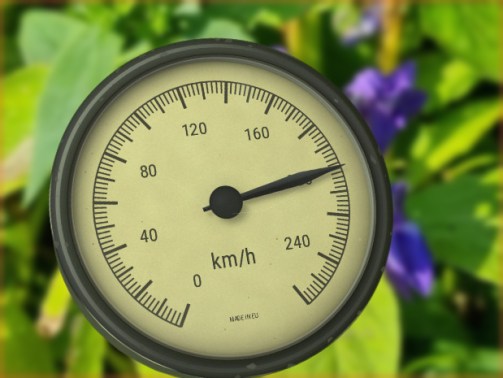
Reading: 200 km/h
